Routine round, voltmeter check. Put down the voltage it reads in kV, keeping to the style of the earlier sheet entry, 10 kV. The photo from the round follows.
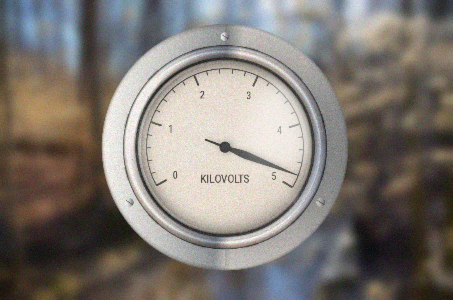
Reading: 4.8 kV
